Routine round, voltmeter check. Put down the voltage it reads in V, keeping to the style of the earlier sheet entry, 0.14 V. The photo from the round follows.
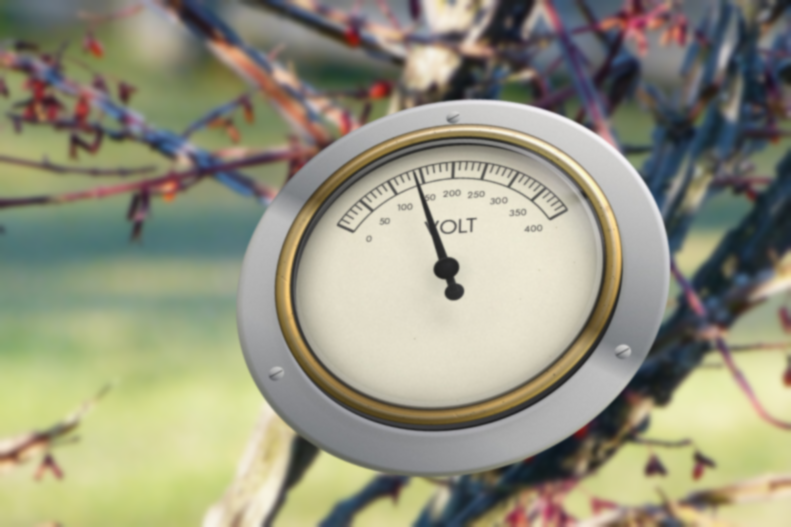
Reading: 140 V
